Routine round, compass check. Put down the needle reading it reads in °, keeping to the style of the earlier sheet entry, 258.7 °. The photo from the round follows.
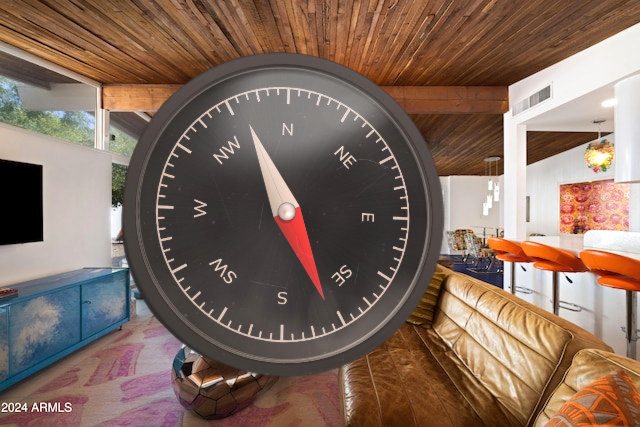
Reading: 155 °
